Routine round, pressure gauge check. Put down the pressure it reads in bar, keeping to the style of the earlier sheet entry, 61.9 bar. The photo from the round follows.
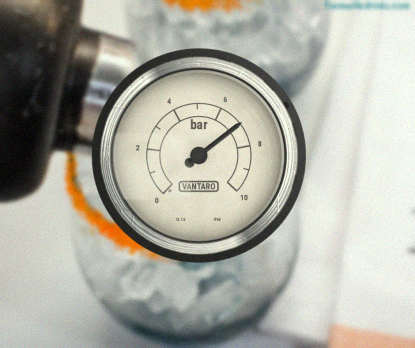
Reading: 7 bar
